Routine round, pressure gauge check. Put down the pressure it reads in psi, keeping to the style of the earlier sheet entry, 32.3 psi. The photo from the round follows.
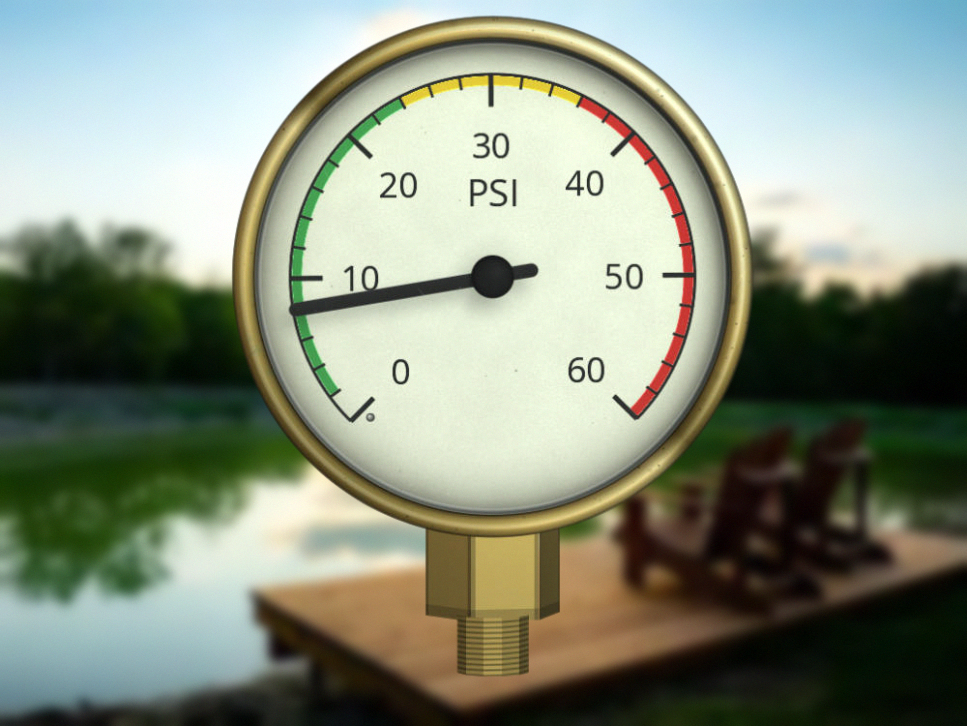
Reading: 8 psi
